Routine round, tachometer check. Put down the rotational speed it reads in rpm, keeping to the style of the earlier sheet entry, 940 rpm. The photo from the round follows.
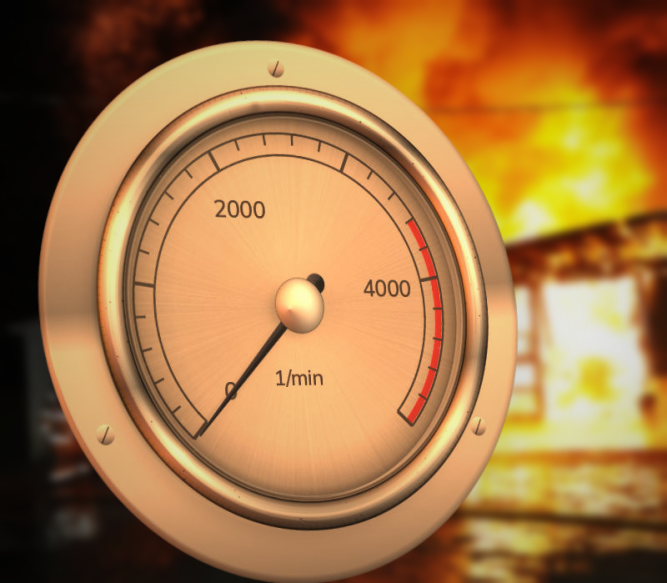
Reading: 0 rpm
